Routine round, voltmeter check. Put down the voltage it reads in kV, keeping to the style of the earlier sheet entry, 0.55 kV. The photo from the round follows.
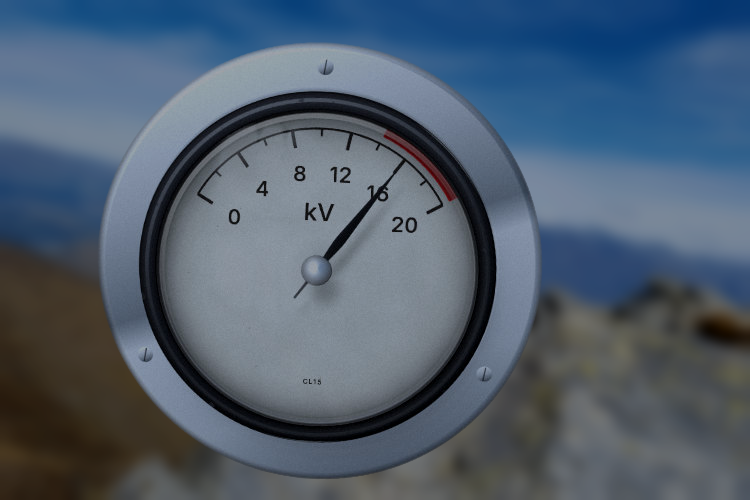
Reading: 16 kV
